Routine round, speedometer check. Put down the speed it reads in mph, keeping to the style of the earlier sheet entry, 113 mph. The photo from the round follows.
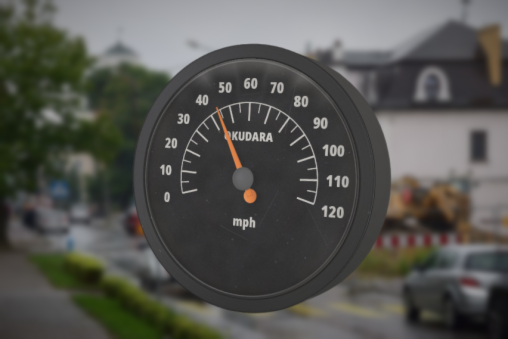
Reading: 45 mph
